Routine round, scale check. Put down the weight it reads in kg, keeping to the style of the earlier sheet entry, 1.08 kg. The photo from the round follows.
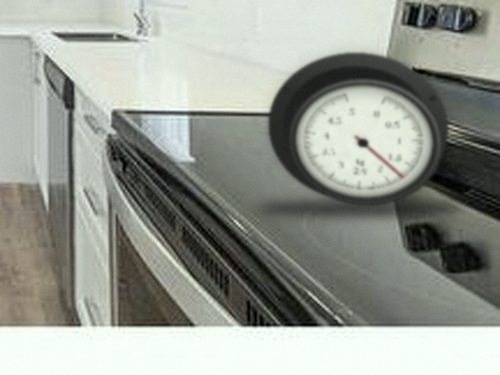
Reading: 1.75 kg
